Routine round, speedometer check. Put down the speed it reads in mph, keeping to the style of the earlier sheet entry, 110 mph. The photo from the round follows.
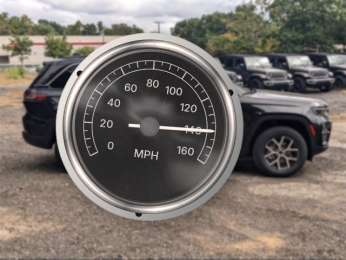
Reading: 140 mph
